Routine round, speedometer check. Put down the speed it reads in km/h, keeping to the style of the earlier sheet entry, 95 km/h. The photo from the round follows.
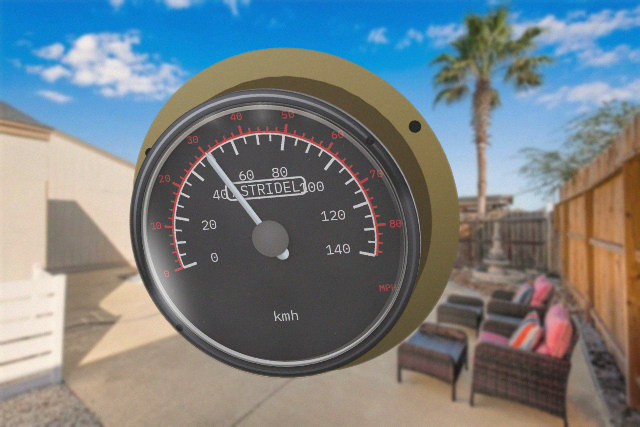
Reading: 50 km/h
